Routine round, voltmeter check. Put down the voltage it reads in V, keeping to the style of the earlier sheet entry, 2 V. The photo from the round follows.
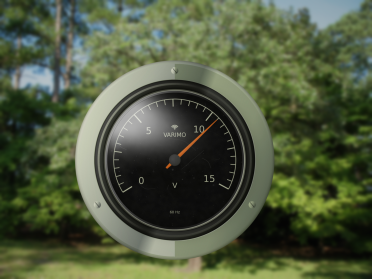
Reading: 10.5 V
